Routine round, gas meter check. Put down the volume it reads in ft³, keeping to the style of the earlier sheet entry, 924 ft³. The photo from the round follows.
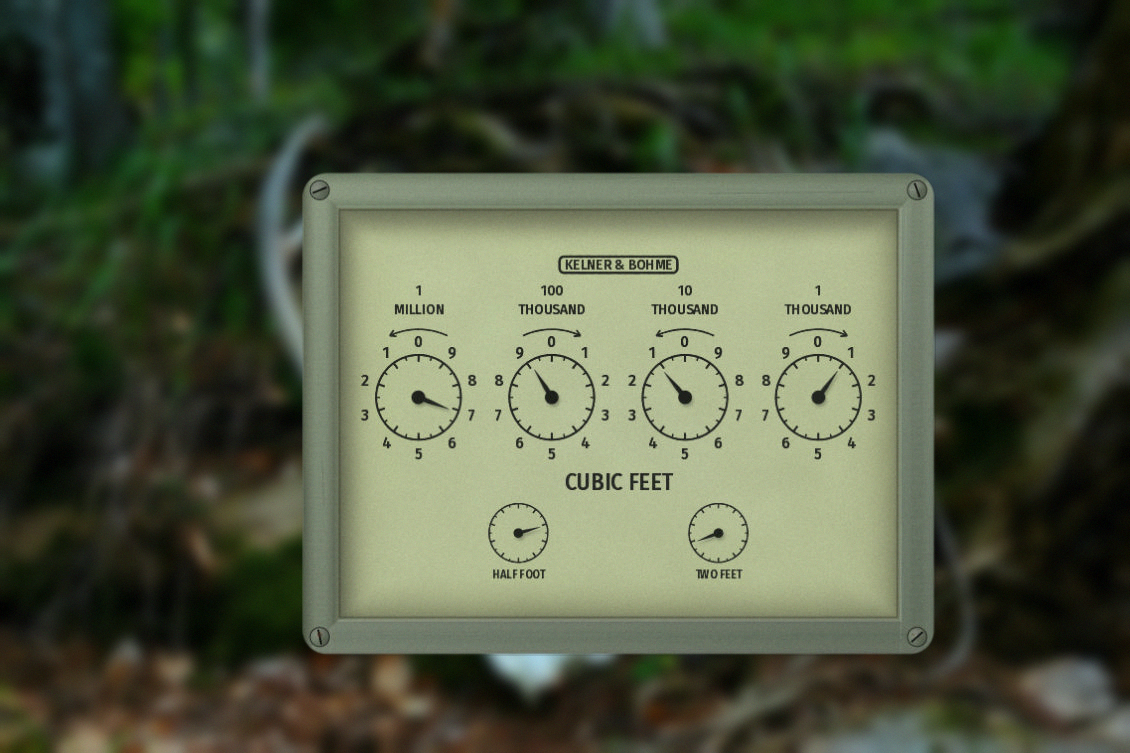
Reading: 691100 ft³
